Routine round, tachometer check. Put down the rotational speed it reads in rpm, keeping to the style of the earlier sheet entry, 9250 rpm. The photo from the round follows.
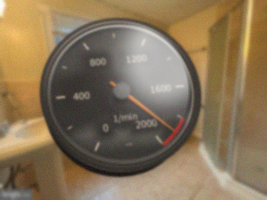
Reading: 1900 rpm
